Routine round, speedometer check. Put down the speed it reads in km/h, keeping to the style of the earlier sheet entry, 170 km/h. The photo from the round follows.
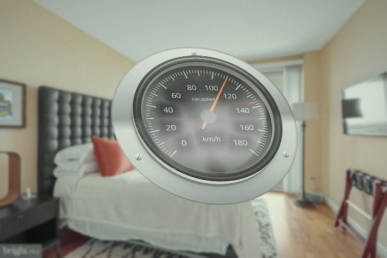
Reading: 110 km/h
